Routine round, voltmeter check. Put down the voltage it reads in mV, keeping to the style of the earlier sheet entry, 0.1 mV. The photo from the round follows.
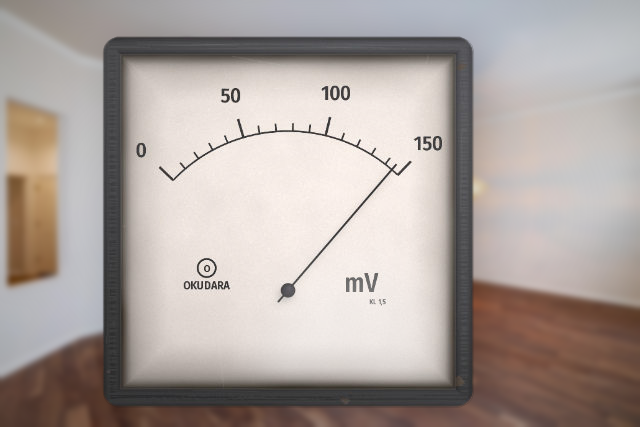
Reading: 145 mV
